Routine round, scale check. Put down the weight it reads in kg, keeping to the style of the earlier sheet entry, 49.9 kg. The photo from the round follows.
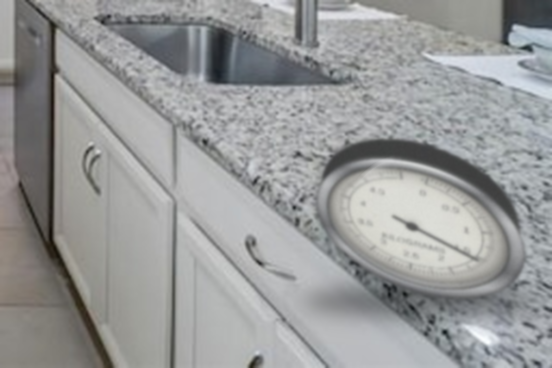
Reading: 1.5 kg
